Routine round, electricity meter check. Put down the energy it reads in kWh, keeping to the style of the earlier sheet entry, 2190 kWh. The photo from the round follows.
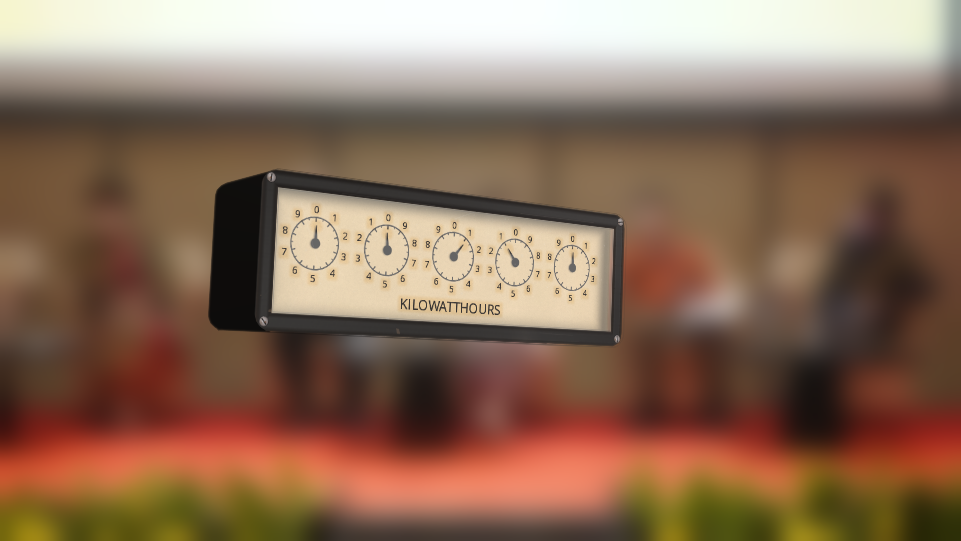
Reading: 110 kWh
